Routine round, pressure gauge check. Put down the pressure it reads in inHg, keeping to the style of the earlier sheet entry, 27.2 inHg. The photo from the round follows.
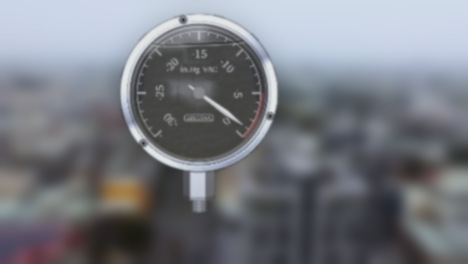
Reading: -1 inHg
